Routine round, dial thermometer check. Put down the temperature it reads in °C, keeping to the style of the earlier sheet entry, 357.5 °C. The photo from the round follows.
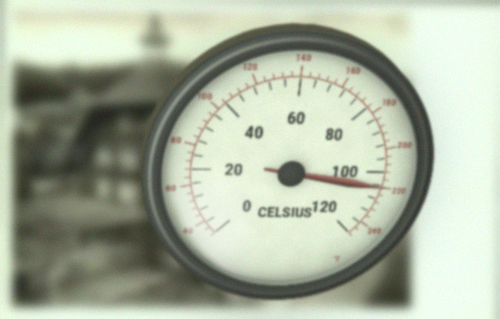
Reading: 104 °C
